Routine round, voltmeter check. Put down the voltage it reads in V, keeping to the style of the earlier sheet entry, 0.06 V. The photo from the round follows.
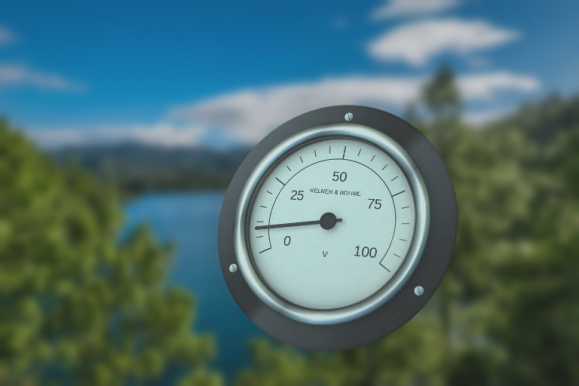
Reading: 7.5 V
